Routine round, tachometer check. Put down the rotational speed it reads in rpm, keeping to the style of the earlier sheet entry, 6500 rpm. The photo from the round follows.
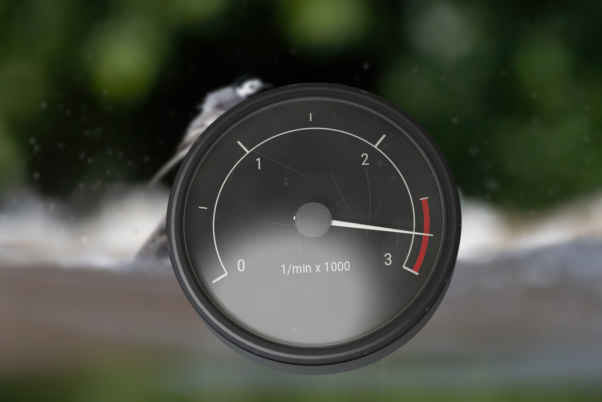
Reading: 2750 rpm
